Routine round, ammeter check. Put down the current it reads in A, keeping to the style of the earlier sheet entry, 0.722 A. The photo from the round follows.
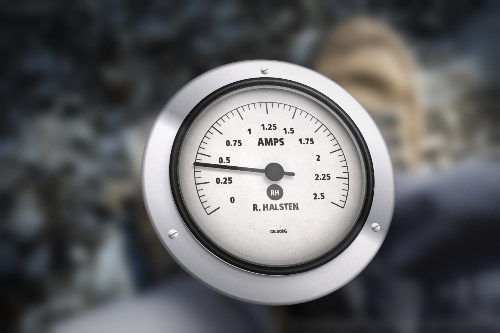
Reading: 0.4 A
